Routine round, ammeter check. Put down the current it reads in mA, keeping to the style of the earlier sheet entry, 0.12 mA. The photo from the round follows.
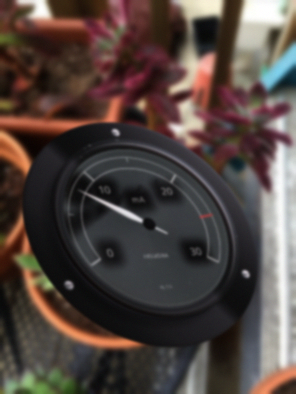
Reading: 7.5 mA
